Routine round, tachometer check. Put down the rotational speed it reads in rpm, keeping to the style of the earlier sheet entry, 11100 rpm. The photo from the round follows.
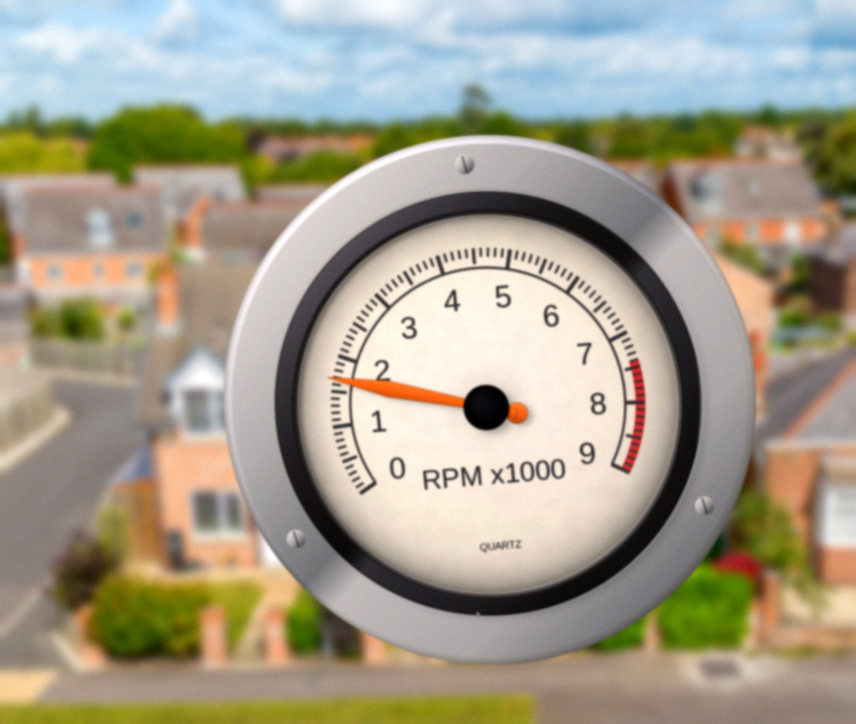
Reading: 1700 rpm
